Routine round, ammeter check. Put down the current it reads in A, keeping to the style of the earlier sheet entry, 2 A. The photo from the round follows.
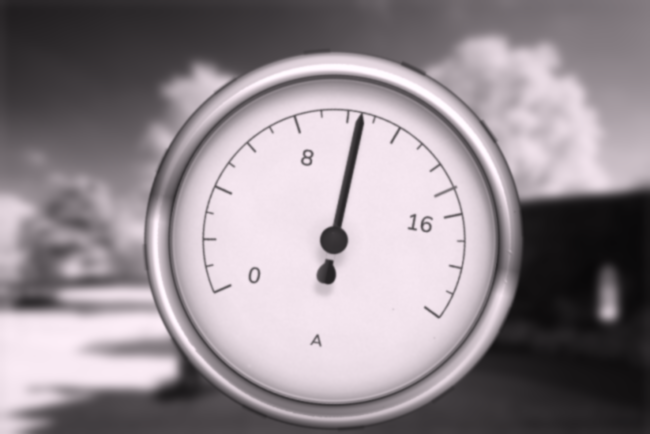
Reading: 10.5 A
